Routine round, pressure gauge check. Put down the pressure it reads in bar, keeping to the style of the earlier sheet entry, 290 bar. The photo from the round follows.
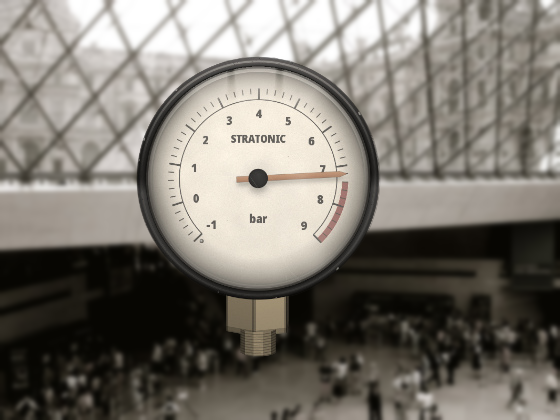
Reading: 7.2 bar
